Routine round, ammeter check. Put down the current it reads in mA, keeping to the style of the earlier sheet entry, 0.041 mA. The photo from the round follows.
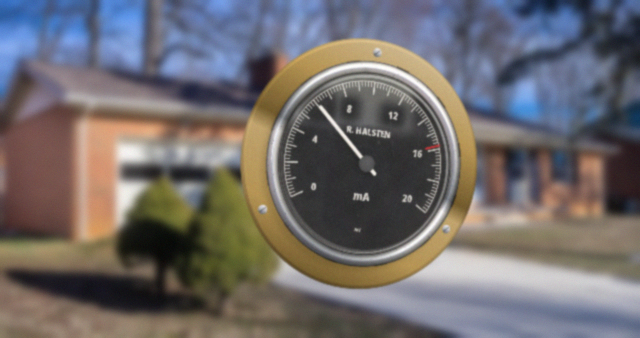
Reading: 6 mA
